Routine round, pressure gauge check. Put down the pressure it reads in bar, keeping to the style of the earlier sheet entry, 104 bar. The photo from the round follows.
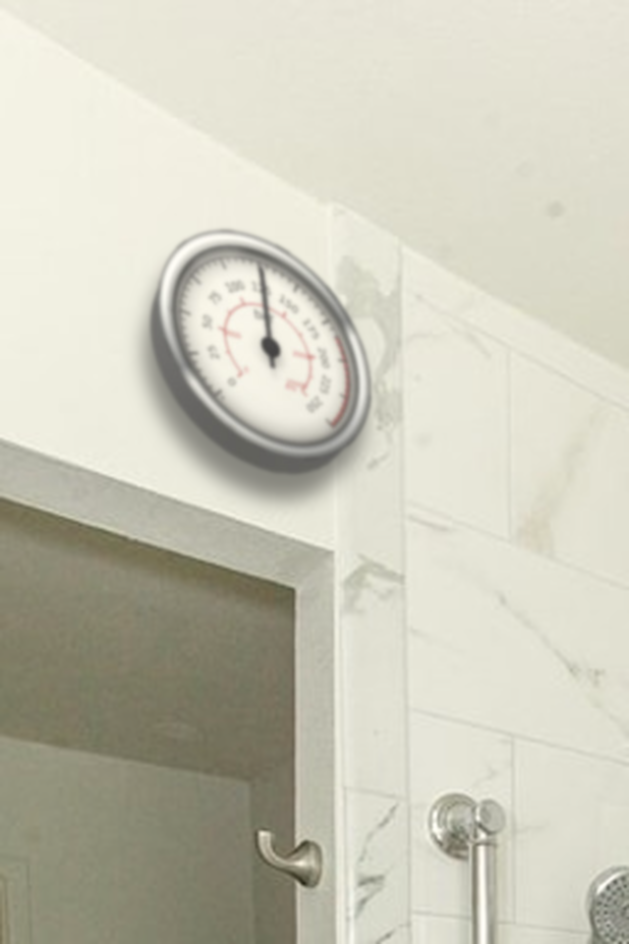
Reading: 125 bar
